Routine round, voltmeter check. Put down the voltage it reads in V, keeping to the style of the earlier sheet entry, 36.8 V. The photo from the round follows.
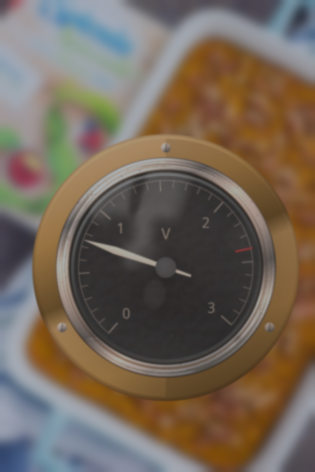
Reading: 0.75 V
